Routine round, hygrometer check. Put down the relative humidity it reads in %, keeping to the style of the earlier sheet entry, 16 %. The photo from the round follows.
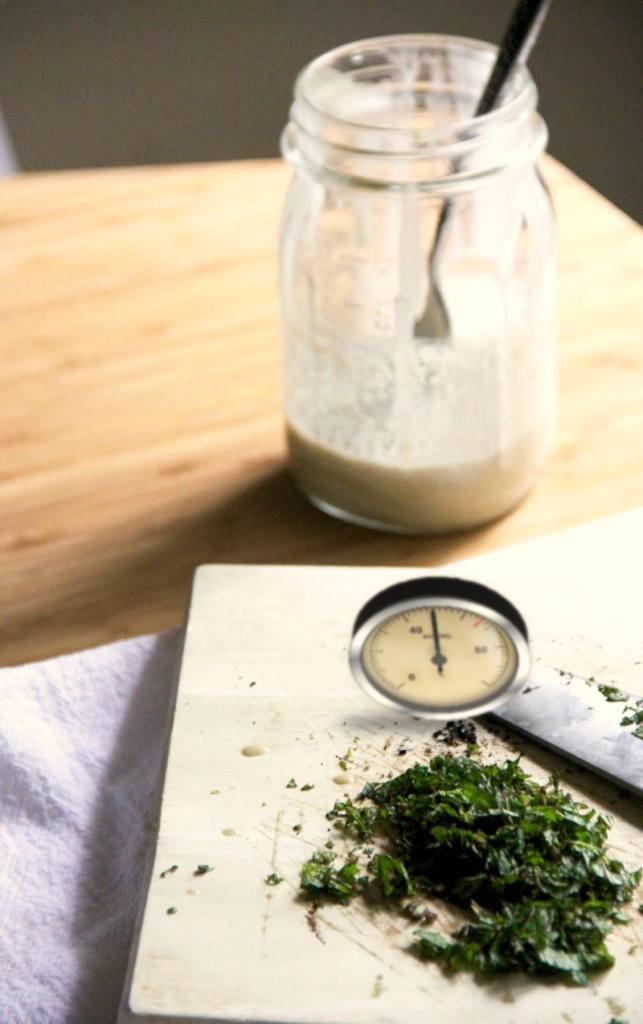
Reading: 50 %
